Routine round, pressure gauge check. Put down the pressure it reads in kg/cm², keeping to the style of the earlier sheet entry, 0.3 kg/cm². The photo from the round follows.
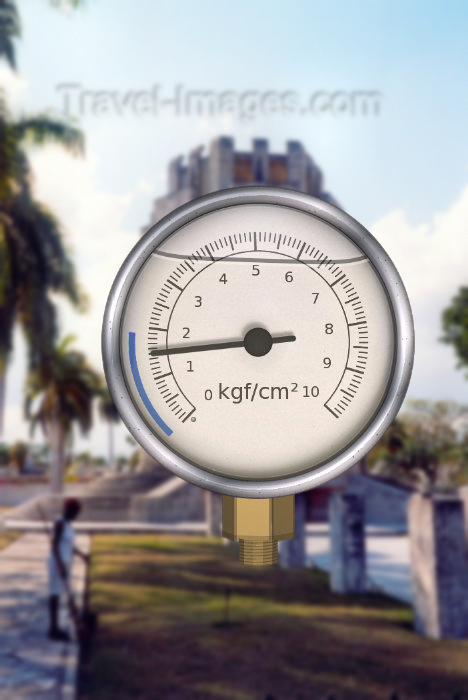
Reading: 1.5 kg/cm²
